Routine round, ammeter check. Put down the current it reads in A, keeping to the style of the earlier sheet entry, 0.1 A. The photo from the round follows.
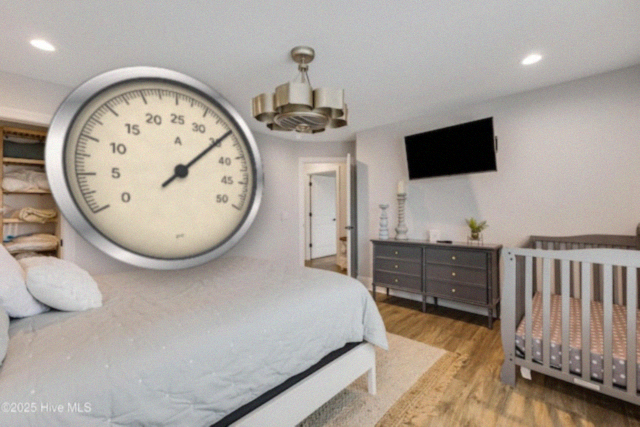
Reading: 35 A
